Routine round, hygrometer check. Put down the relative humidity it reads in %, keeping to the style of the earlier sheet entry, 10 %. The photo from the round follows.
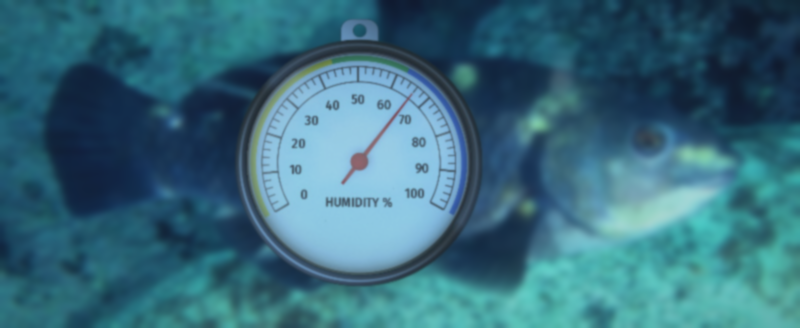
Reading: 66 %
